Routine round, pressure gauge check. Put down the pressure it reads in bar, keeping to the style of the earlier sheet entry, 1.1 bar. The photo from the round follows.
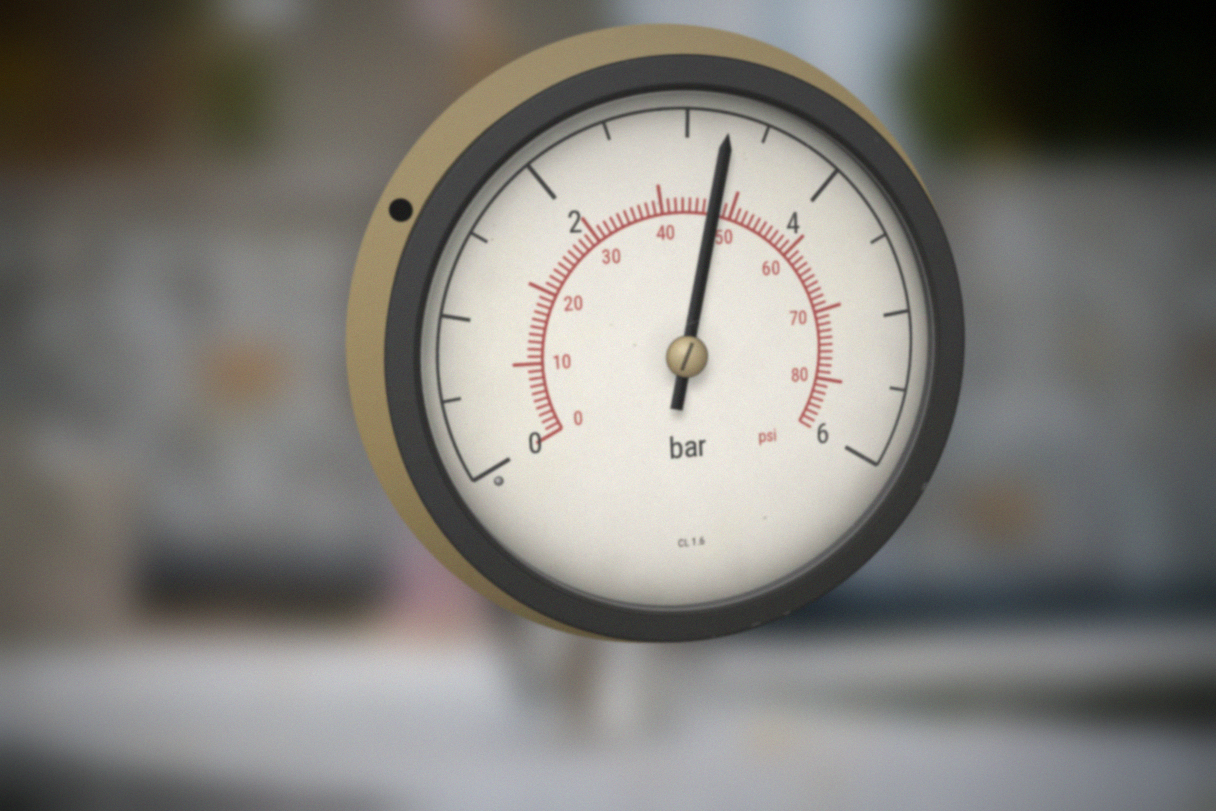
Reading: 3.25 bar
